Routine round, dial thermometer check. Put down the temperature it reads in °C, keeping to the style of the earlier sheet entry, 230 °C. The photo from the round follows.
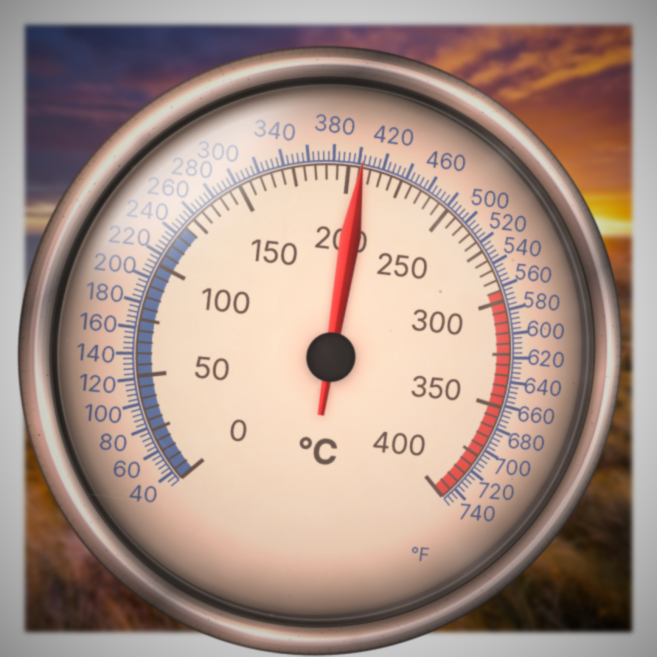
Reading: 205 °C
